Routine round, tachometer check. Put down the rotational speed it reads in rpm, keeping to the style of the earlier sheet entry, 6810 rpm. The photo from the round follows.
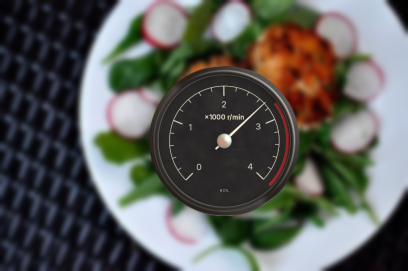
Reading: 2700 rpm
